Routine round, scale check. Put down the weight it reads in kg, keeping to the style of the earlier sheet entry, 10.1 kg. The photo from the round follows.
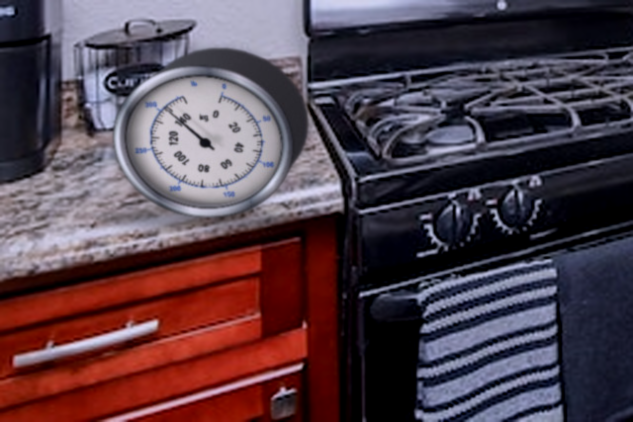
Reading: 140 kg
